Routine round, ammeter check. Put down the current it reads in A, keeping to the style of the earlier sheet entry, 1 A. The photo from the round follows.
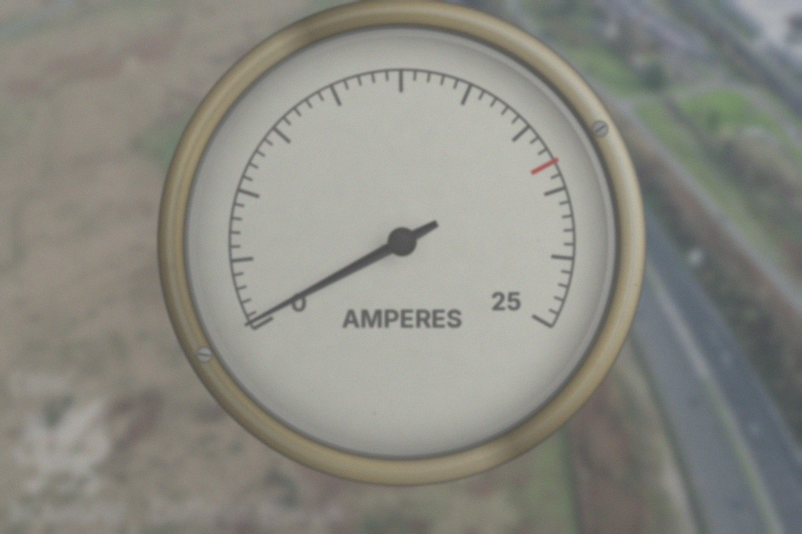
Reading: 0.25 A
